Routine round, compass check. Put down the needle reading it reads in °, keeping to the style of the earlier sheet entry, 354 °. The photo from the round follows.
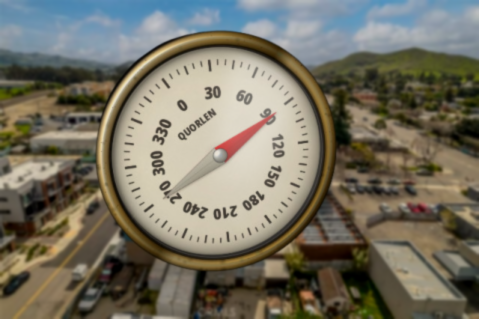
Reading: 90 °
